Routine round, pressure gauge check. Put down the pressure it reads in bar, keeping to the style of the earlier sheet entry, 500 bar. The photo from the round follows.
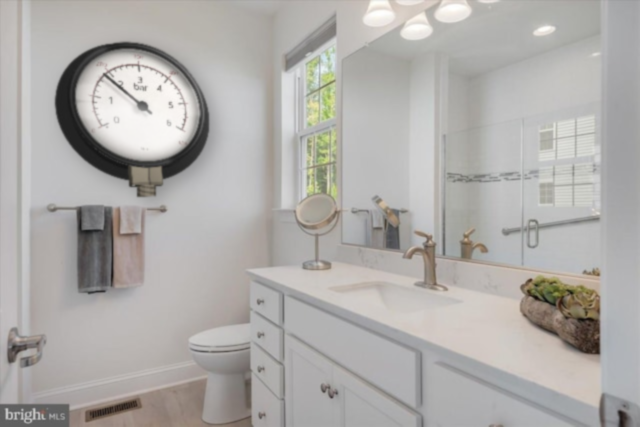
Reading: 1.8 bar
